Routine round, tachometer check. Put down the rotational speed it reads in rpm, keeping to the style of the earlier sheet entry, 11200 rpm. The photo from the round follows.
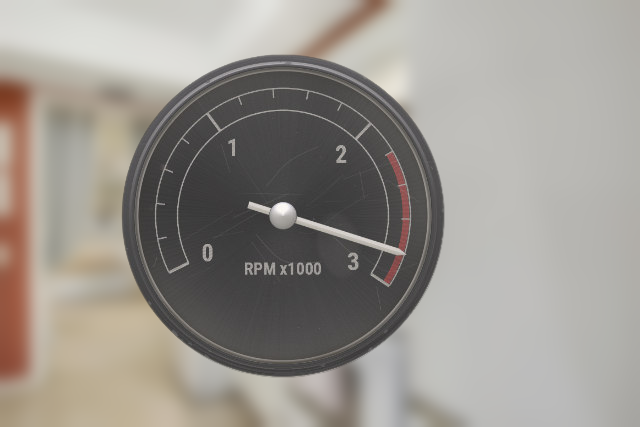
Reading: 2800 rpm
